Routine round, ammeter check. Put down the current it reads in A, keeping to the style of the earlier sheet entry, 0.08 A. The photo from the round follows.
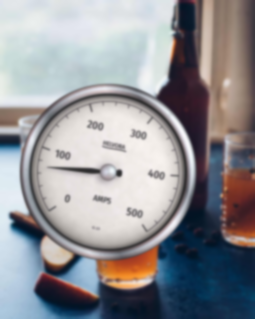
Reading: 70 A
